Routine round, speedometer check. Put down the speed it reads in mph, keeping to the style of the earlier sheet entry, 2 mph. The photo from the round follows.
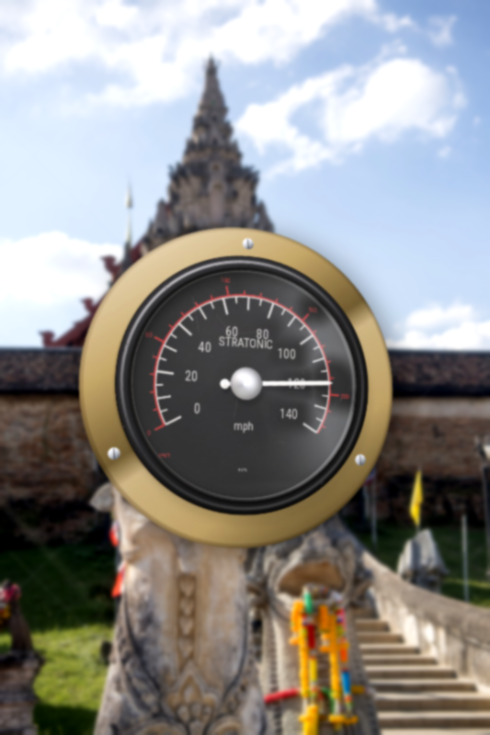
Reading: 120 mph
